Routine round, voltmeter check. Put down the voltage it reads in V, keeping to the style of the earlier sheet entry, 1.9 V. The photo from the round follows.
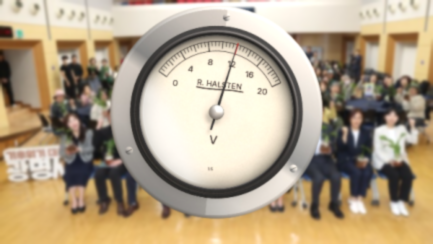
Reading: 12 V
